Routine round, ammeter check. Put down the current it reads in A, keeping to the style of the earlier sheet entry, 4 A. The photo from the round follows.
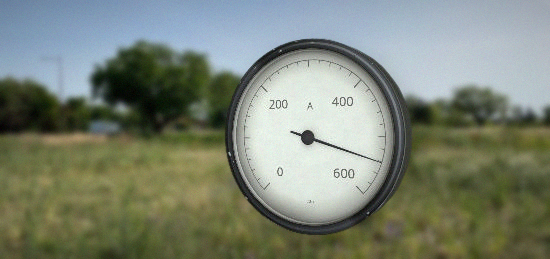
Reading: 540 A
